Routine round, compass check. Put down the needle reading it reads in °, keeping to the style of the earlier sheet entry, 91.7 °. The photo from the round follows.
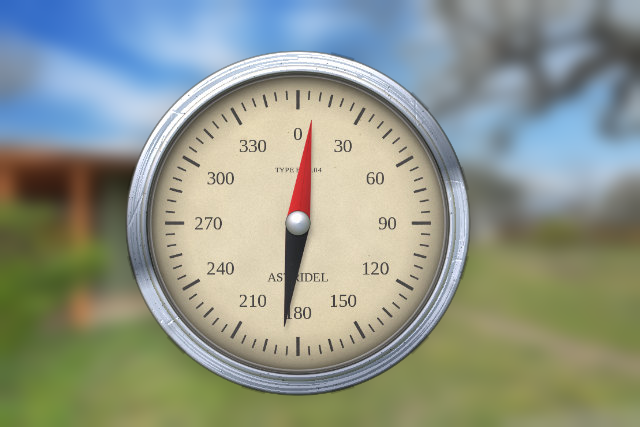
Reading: 7.5 °
